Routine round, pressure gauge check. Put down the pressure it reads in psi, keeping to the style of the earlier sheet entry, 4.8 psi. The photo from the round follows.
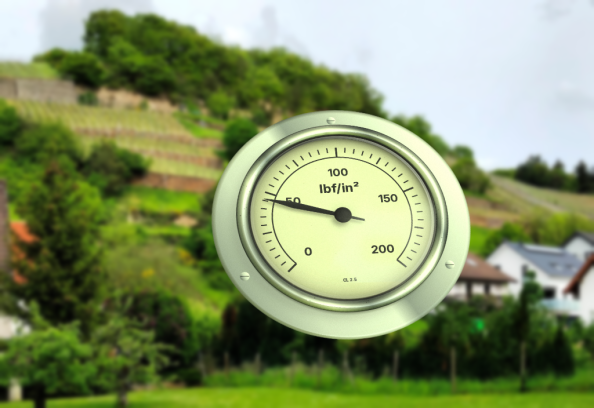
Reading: 45 psi
